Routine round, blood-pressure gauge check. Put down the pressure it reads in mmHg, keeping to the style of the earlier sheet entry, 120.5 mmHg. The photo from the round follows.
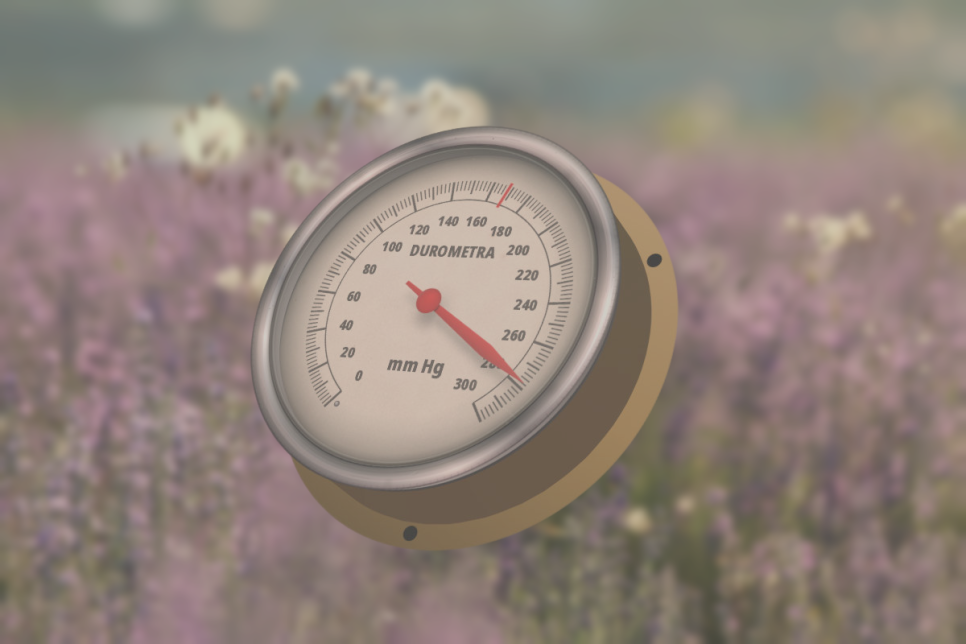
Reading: 278 mmHg
